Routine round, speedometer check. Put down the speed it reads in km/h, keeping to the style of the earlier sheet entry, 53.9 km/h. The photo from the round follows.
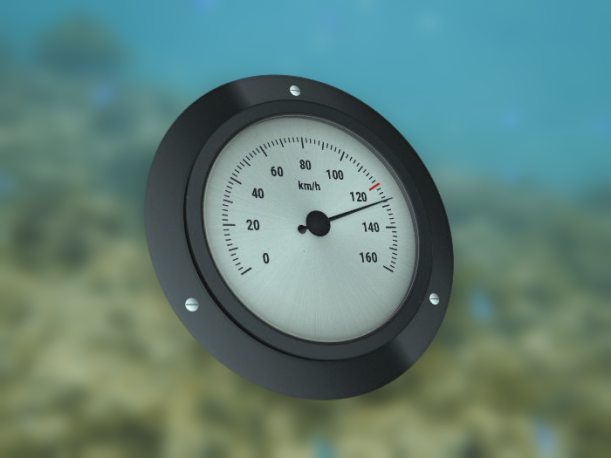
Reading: 128 km/h
